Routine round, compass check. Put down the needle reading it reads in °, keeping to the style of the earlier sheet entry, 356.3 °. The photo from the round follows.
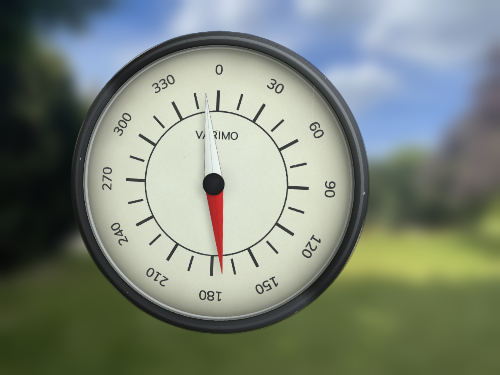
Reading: 172.5 °
